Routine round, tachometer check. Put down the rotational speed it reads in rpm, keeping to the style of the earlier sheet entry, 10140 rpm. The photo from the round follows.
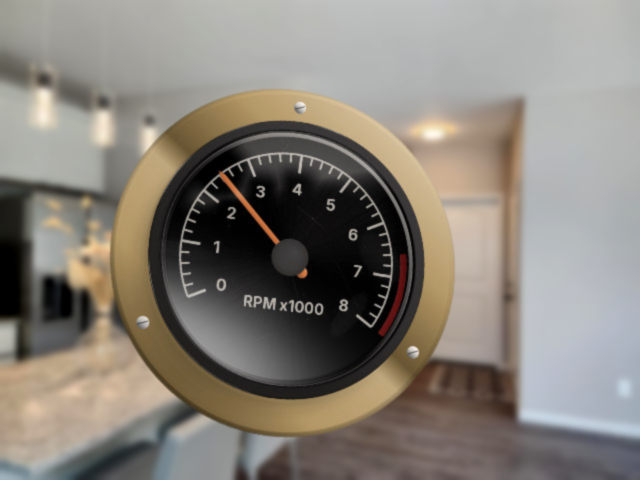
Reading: 2400 rpm
